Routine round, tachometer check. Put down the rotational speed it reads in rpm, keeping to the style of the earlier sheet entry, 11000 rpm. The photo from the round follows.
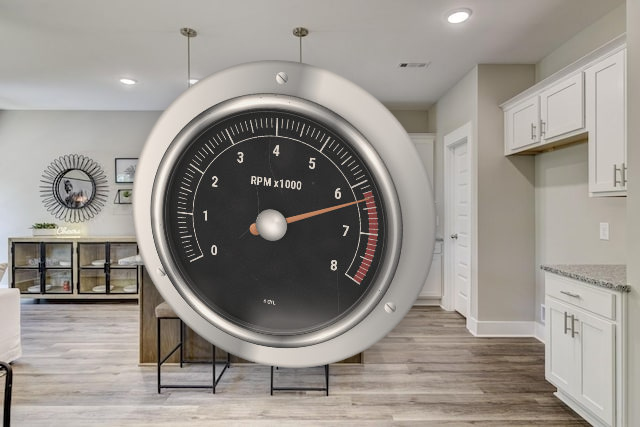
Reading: 6300 rpm
